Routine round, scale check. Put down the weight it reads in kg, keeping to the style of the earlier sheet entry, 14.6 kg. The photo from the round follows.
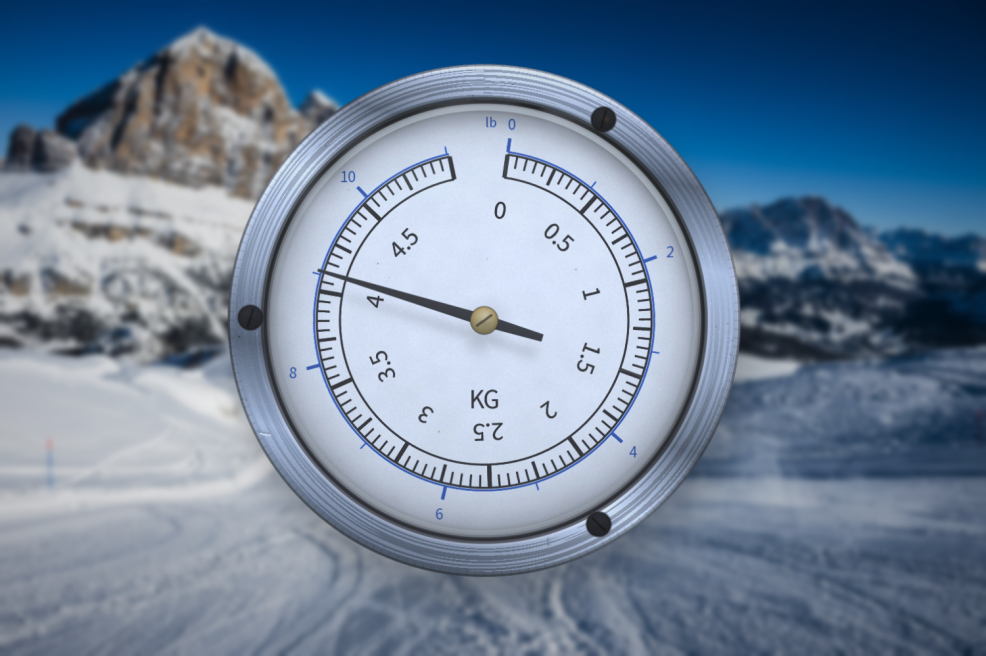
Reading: 4.1 kg
